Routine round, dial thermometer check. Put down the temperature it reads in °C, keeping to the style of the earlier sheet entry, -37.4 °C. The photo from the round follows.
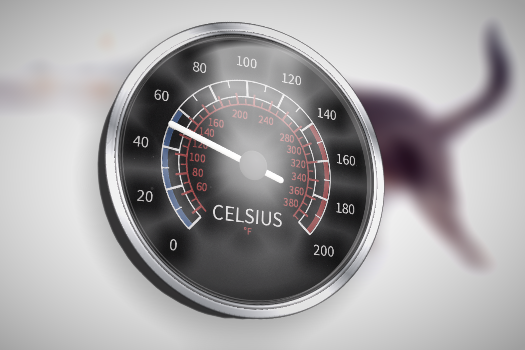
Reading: 50 °C
